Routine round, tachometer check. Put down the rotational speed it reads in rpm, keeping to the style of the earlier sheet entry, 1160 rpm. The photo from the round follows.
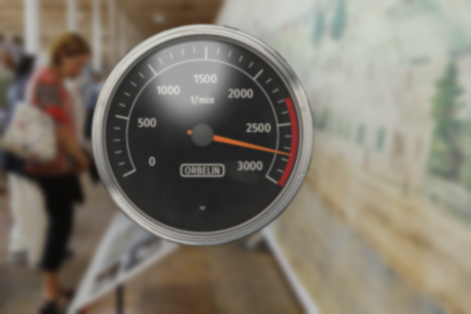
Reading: 2750 rpm
